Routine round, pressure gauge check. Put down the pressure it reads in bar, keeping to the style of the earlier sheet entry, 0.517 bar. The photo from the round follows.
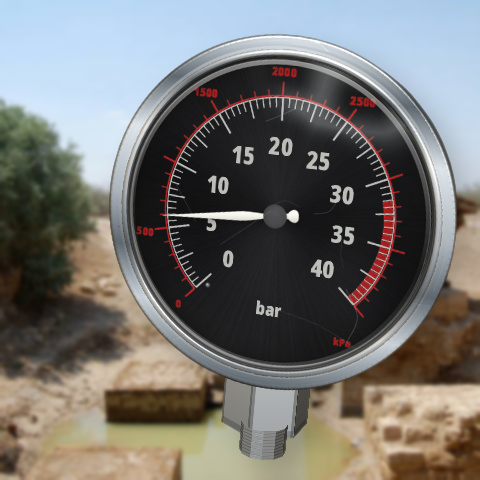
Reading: 6 bar
